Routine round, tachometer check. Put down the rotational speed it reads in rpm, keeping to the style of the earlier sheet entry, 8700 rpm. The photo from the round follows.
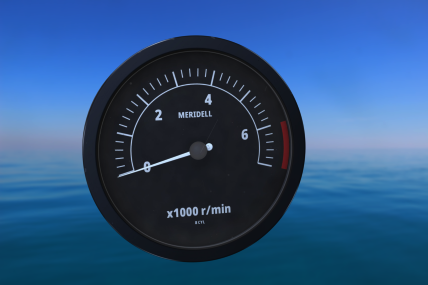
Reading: 0 rpm
